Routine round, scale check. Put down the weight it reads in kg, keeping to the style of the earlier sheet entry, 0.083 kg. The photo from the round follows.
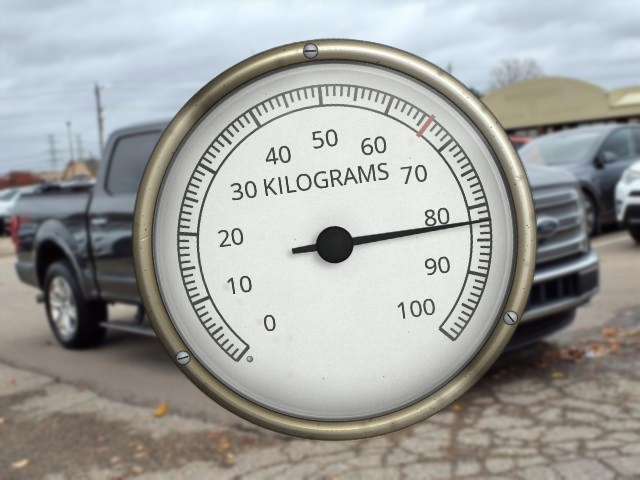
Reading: 82 kg
